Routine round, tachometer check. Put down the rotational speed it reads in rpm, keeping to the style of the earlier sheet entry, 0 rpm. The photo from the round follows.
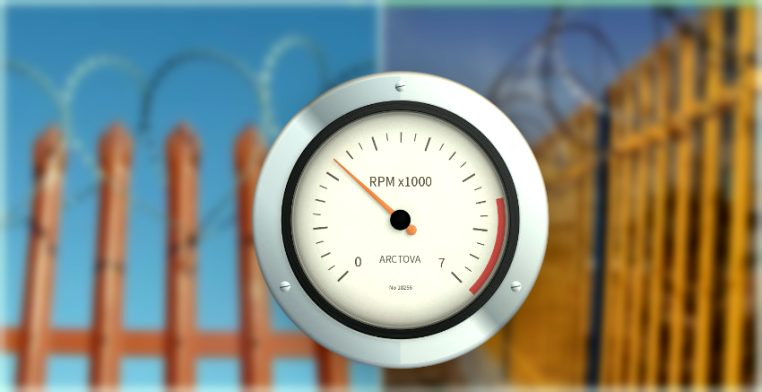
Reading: 2250 rpm
